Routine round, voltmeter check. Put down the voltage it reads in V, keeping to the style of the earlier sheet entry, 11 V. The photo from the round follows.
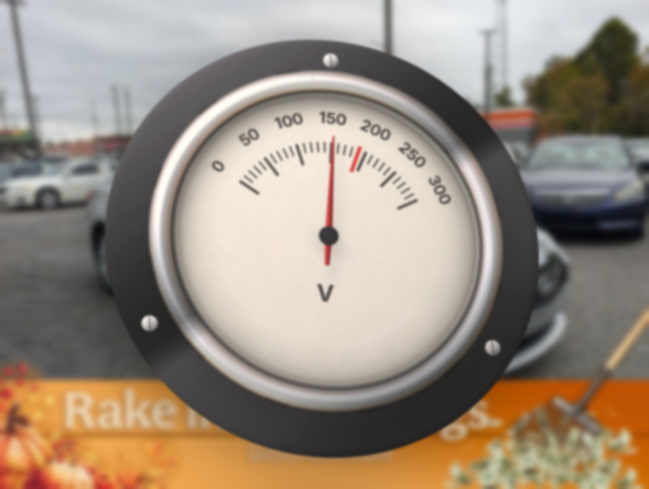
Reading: 150 V
